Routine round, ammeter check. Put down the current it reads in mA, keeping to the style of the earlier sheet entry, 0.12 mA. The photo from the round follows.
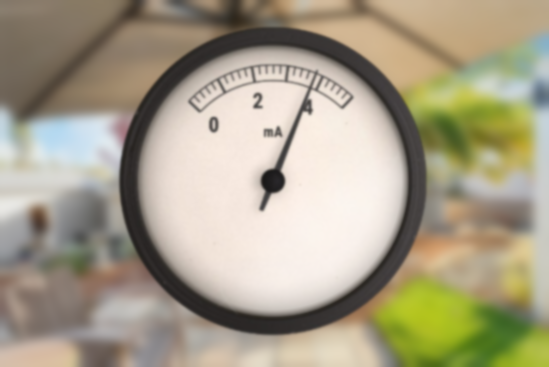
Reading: 3.8 mA
